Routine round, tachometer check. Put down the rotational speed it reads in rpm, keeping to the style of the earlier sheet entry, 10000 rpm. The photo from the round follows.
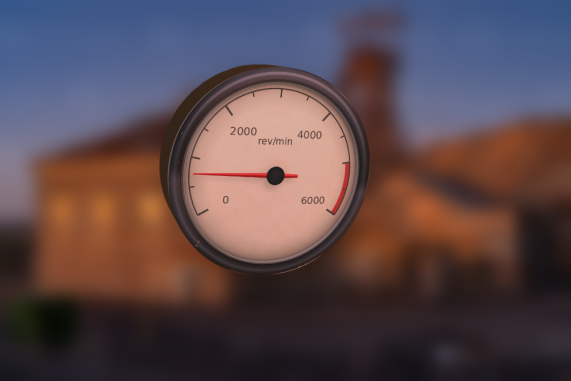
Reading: 750 rpm
